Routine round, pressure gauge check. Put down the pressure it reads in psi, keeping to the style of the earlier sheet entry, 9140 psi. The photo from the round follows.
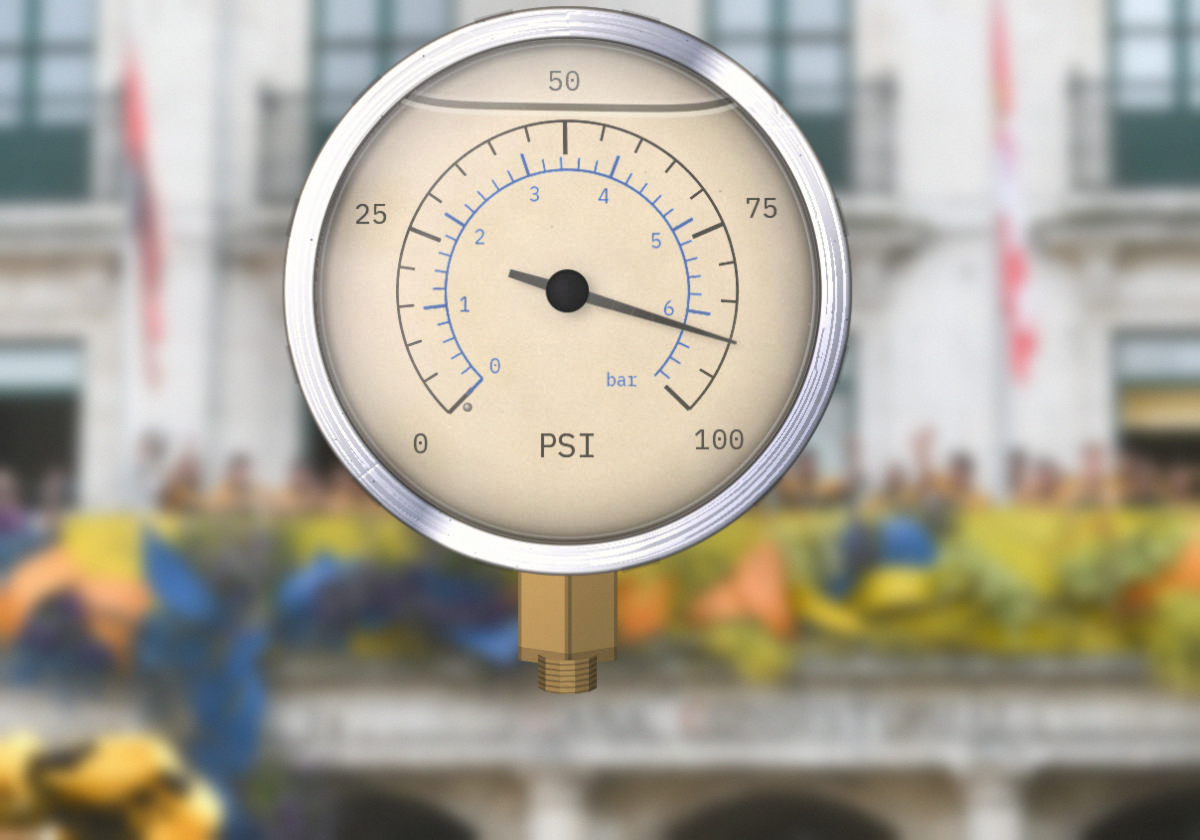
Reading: 90 psi
